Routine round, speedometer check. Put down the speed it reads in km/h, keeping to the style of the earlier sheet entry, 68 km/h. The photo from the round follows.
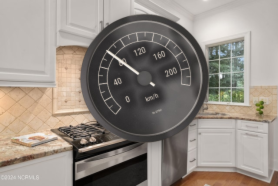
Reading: 80 km/h
